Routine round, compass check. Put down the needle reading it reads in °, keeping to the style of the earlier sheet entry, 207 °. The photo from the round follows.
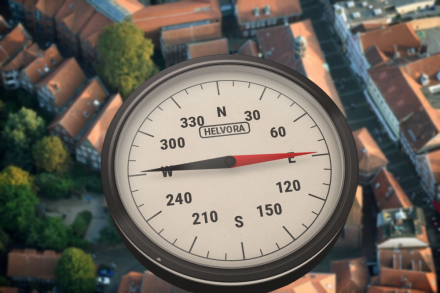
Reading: 90 °
